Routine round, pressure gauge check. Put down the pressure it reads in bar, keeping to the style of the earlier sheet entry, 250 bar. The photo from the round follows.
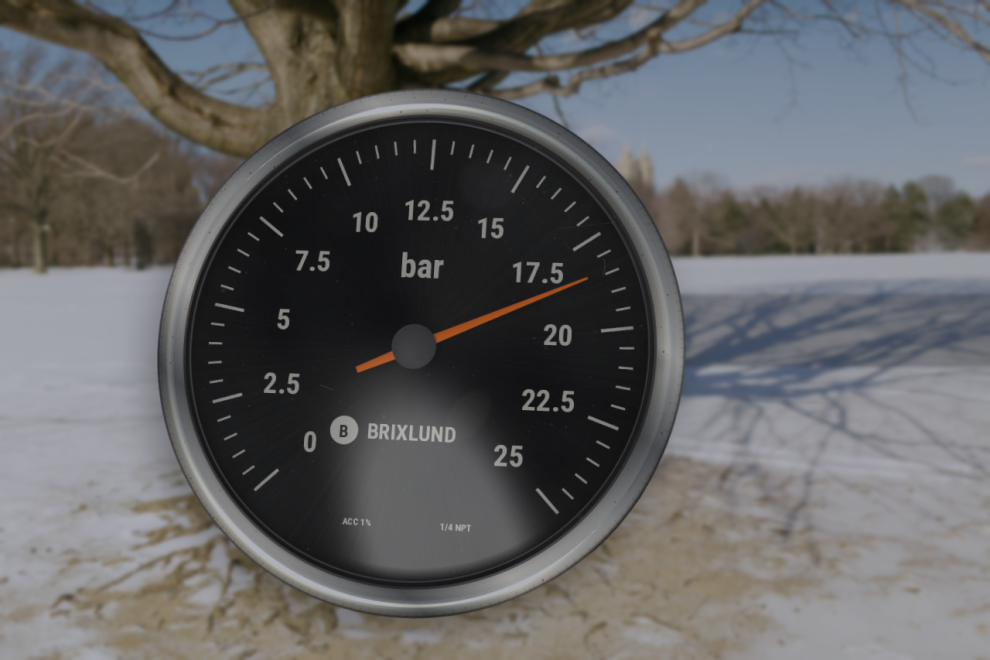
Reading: 18.5 bar
